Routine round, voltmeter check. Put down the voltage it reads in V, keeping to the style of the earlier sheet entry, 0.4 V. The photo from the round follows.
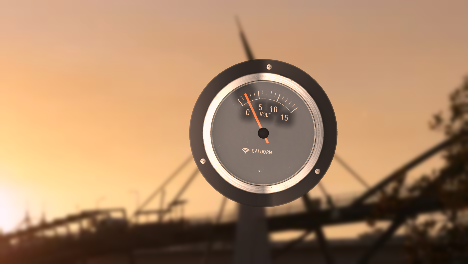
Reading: 2 V
